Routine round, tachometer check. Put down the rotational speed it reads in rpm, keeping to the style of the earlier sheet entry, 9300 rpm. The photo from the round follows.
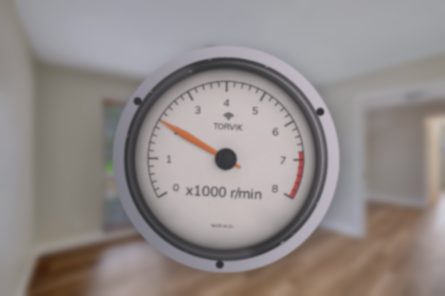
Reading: 2000 rpm
